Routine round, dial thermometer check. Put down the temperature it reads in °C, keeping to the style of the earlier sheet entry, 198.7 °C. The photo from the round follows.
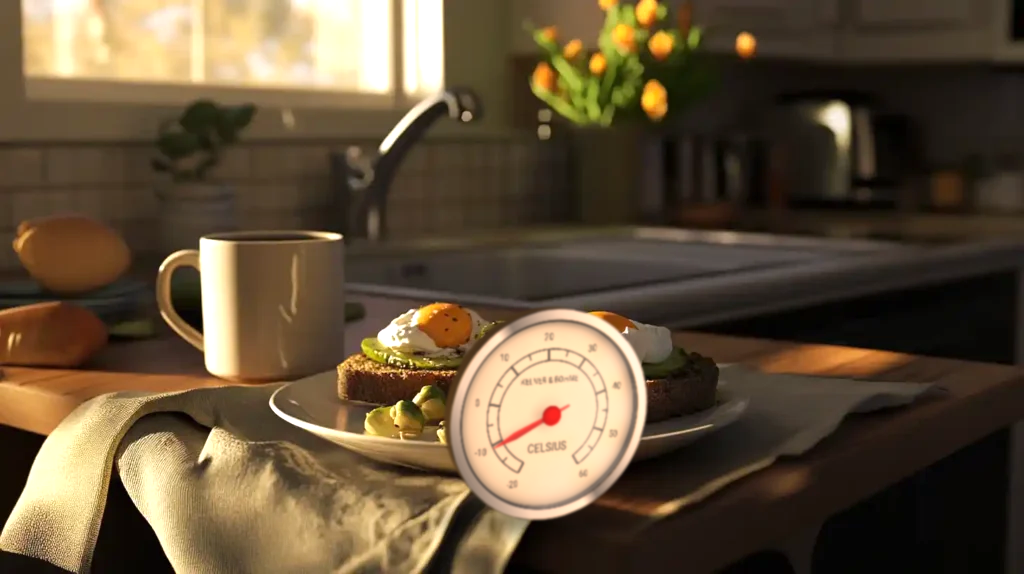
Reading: -10 °C
